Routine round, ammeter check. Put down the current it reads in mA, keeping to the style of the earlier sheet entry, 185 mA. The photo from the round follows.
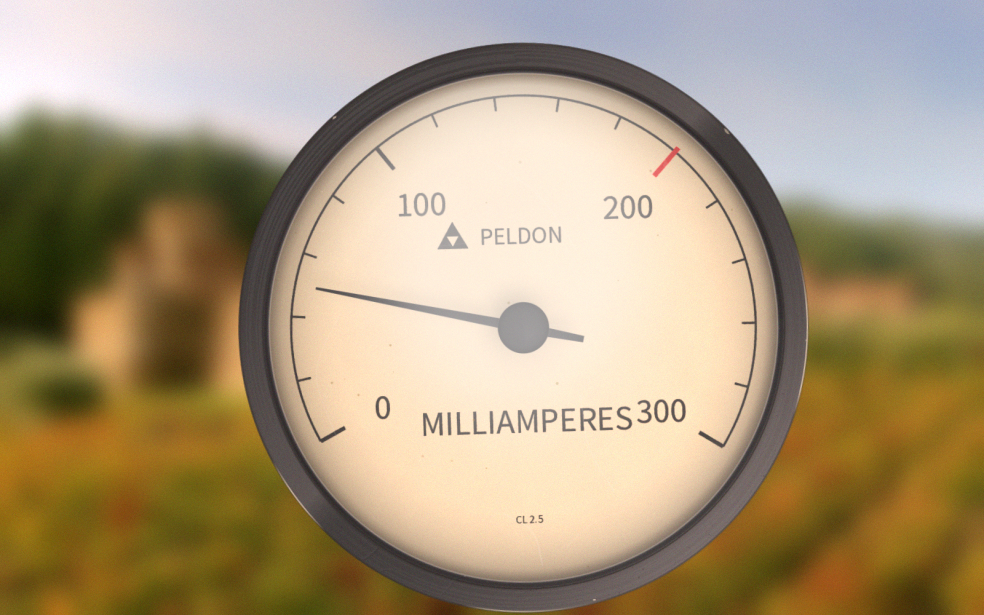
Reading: 50 mA
